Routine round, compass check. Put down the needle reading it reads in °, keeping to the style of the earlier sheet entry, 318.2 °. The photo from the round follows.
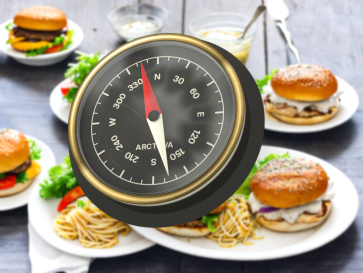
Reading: 345 °
